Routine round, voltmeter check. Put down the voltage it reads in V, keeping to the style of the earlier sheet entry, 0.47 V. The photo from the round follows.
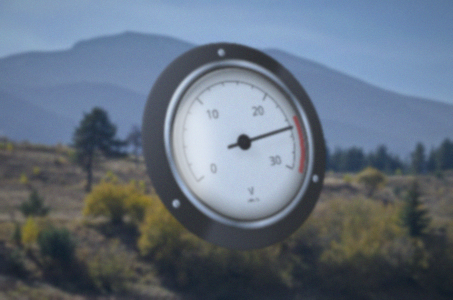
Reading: 25 V
